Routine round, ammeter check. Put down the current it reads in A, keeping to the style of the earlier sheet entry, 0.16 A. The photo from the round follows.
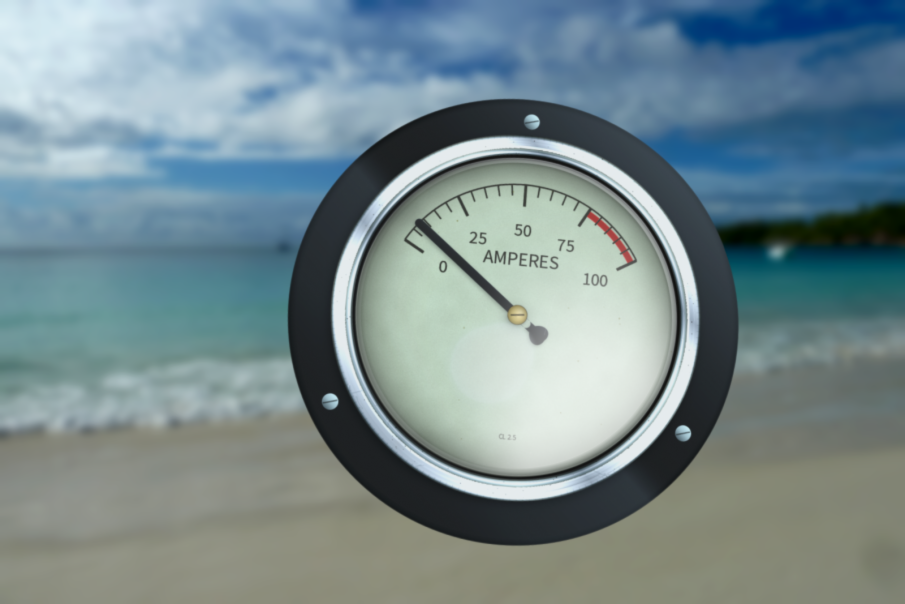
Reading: 7.5 A
